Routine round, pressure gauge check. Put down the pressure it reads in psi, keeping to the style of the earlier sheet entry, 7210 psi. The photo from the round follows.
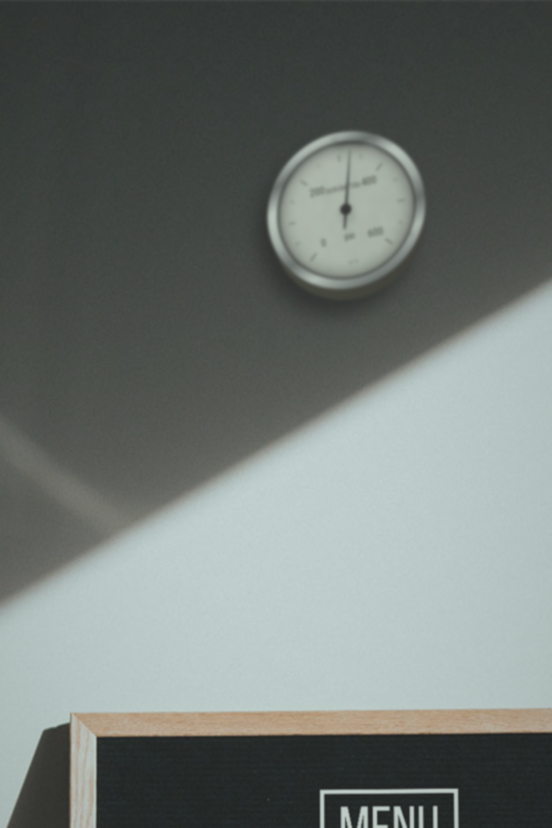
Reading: 325 psi
